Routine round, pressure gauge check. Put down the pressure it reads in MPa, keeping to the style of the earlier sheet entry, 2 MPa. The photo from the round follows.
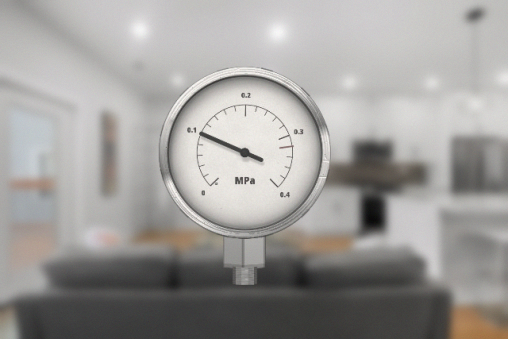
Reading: 0.1 MPa
